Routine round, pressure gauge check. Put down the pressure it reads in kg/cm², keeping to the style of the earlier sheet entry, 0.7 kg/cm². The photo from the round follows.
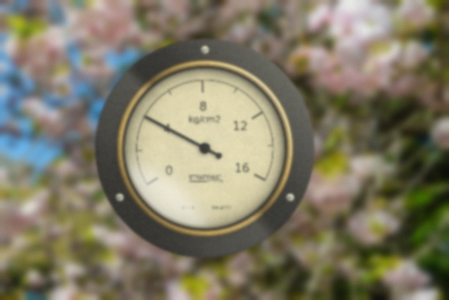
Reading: 4 kg/cm²
